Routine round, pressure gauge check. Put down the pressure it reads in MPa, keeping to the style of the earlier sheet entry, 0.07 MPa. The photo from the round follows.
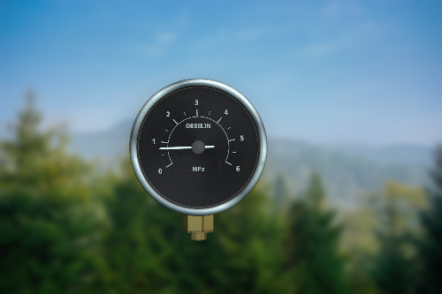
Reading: 0.75 MPa
